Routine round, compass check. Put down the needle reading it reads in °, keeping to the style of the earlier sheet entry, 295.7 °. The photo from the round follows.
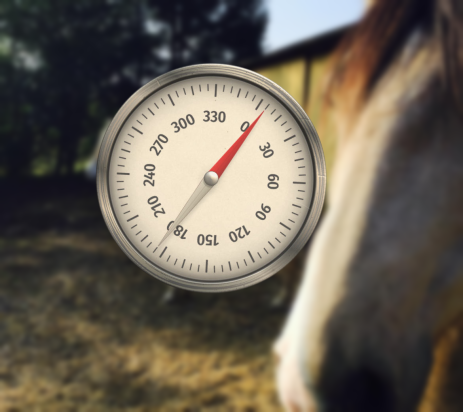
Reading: 5 °
